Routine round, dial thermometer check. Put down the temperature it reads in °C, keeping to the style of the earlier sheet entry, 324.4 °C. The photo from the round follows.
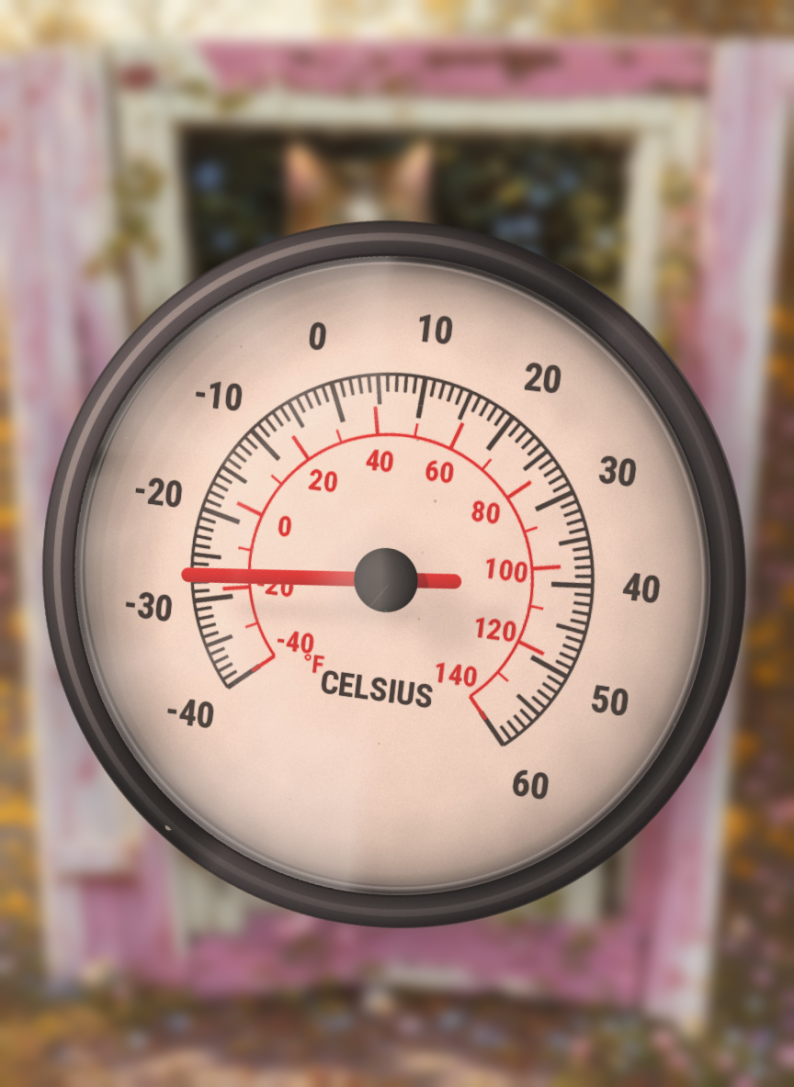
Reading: -27 °C
